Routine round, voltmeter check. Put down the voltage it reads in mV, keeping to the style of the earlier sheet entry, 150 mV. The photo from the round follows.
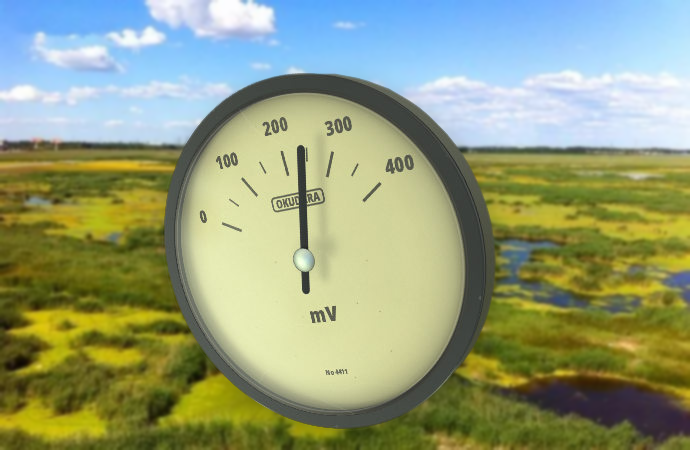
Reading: 250 mV
